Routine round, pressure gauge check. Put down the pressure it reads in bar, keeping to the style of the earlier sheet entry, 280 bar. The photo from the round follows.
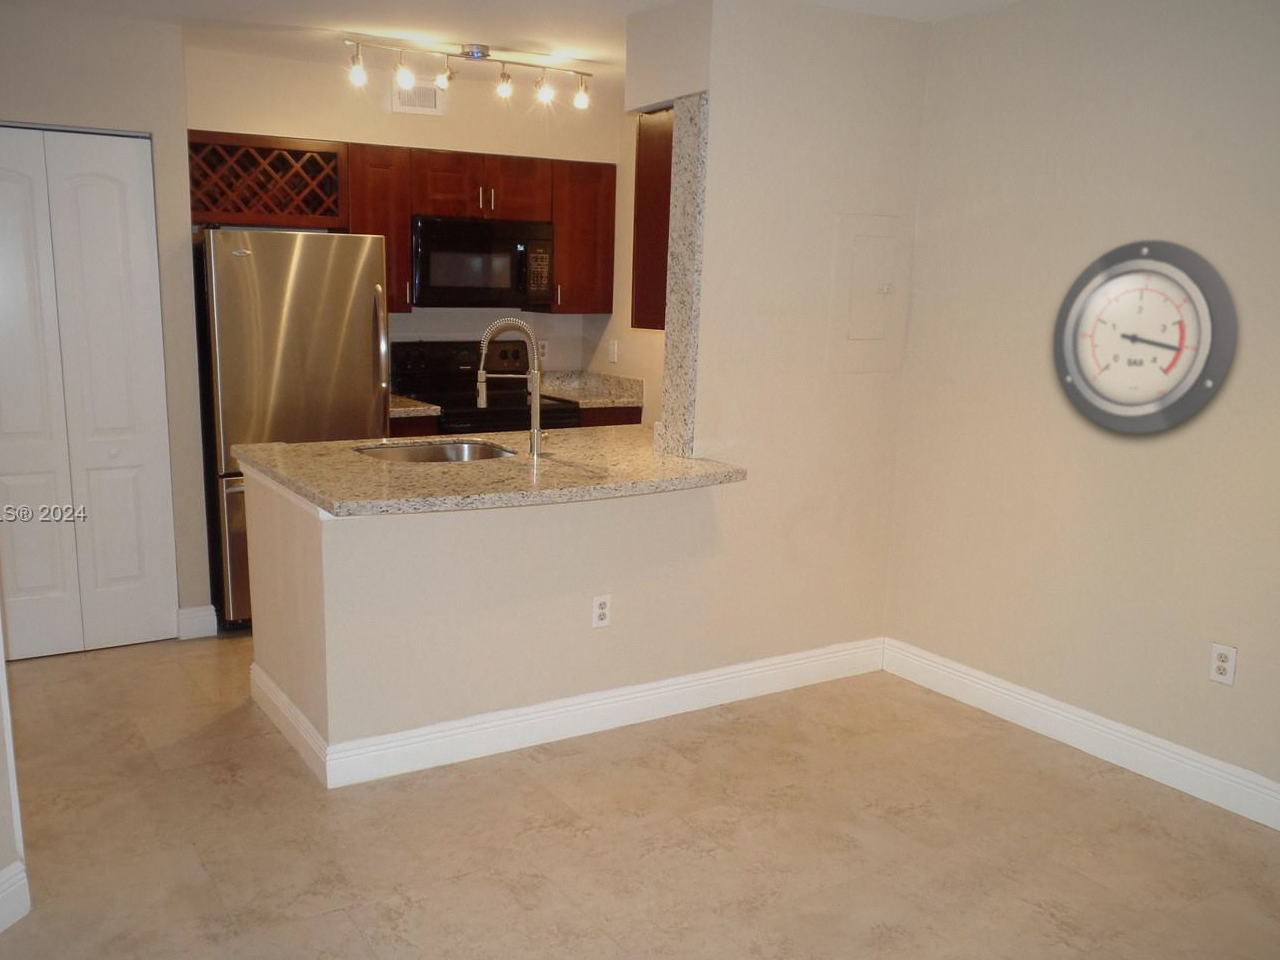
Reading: 3.5 bar
